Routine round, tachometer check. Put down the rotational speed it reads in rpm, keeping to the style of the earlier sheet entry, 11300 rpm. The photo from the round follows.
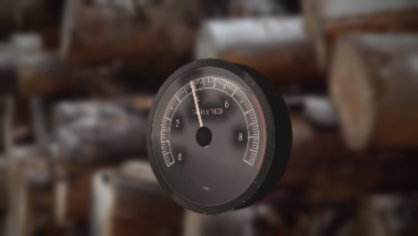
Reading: 4000 rpm
